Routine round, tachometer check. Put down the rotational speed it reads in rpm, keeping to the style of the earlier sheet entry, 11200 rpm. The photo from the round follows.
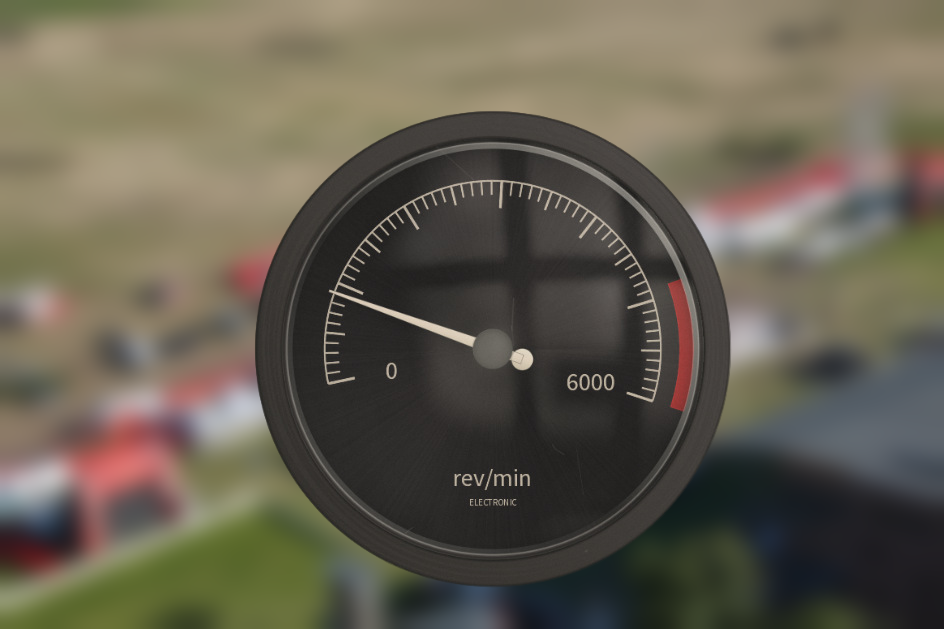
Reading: 900 rpm
